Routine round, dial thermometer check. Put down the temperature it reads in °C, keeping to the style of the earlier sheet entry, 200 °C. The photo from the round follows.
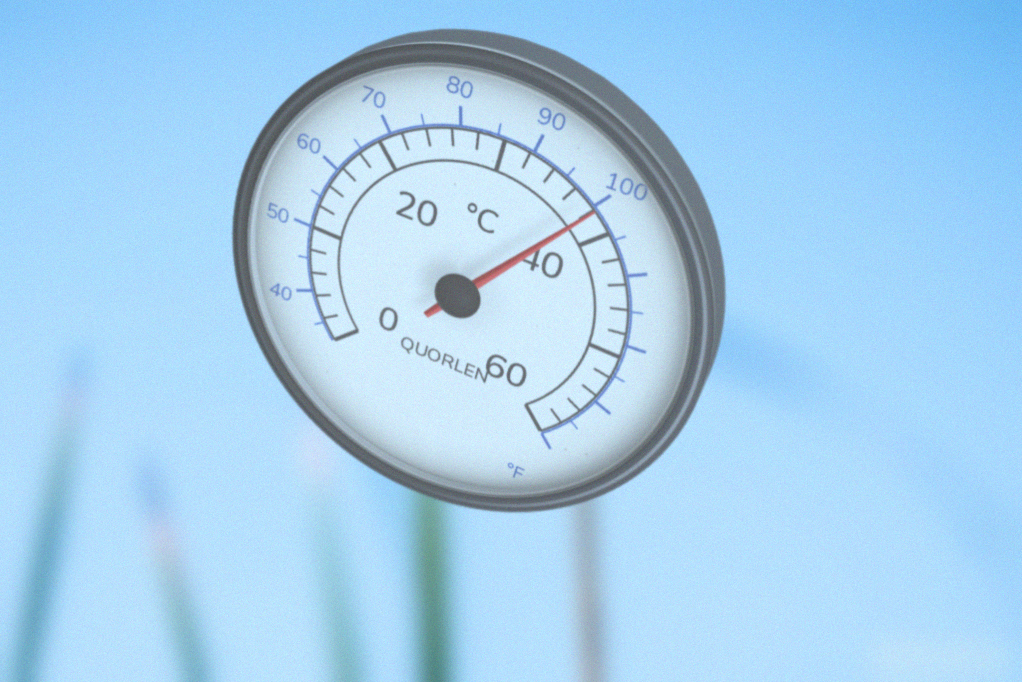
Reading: 38 °C
